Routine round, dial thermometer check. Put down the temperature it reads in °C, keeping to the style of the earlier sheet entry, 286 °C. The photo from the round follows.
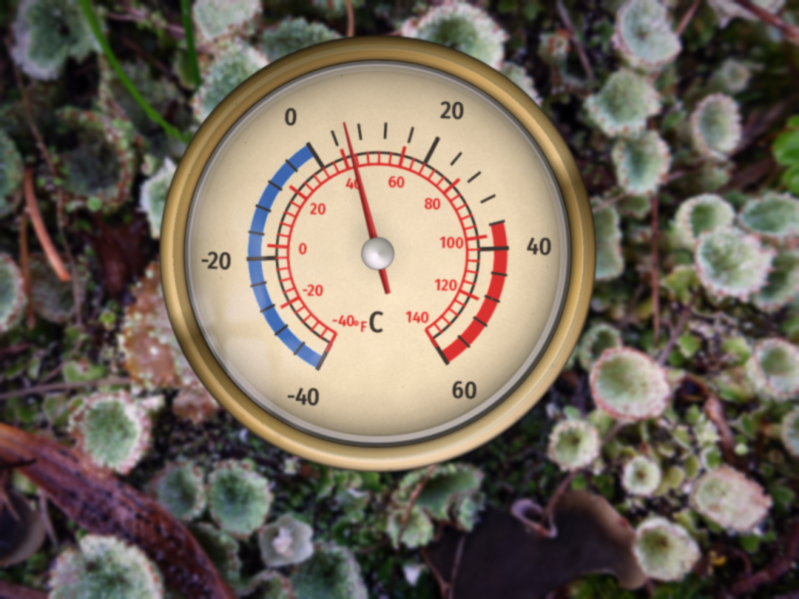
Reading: 6 °C
